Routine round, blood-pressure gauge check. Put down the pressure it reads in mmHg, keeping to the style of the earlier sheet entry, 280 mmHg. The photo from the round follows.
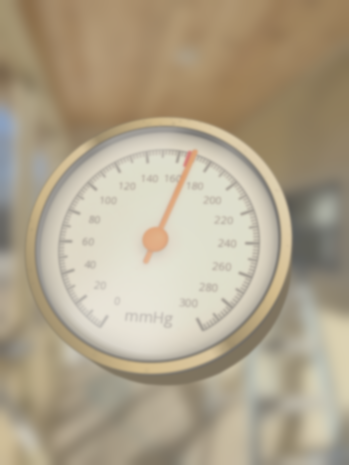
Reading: 170 mmHg
